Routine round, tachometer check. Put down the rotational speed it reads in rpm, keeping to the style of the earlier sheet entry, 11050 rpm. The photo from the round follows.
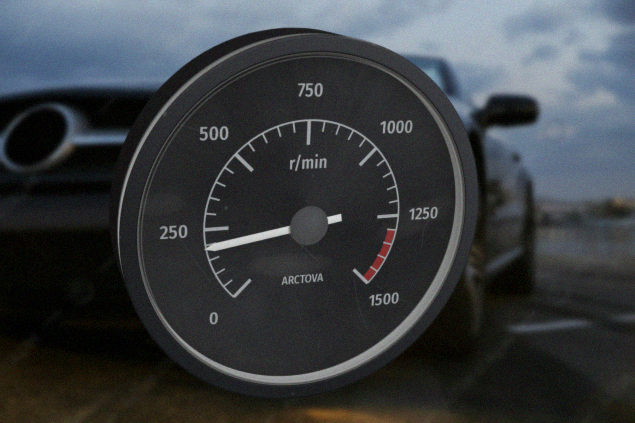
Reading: 200 rpm
